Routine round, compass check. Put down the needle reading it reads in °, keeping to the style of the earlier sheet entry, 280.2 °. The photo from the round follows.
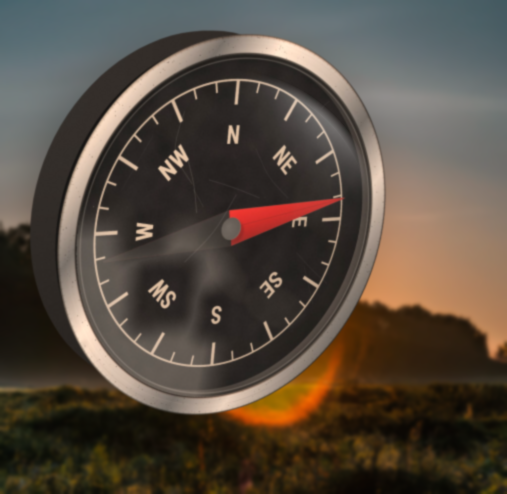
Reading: 80 °
